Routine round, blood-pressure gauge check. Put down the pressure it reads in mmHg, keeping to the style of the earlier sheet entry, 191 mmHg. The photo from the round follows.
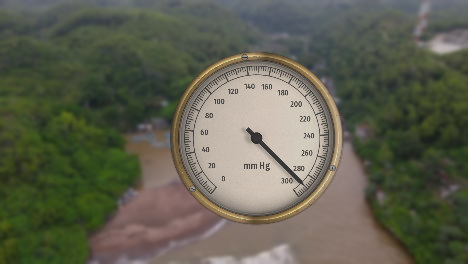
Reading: 290 mmHg
